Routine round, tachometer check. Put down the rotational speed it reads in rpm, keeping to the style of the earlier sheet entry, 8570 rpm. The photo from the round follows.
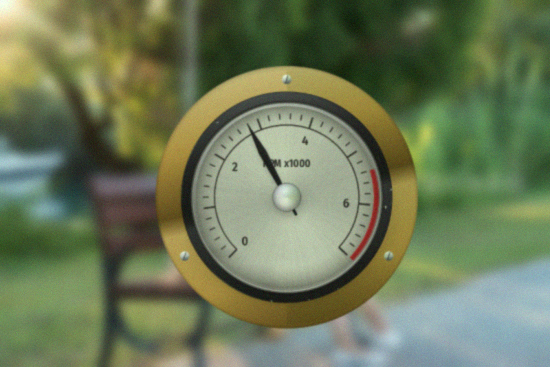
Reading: 2800 rpm
